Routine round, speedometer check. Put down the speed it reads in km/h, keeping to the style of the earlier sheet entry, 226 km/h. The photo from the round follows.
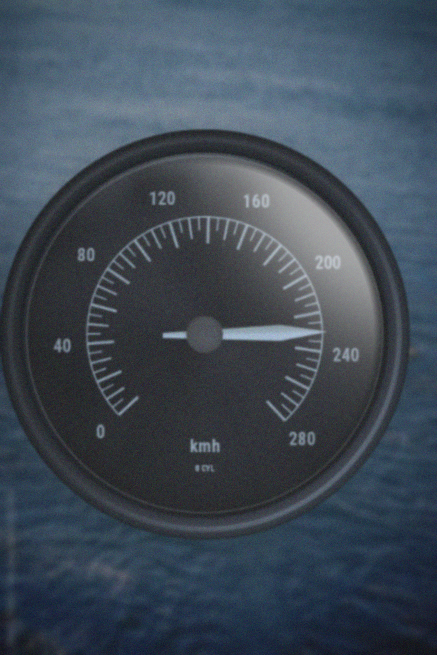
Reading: 230 km/h
